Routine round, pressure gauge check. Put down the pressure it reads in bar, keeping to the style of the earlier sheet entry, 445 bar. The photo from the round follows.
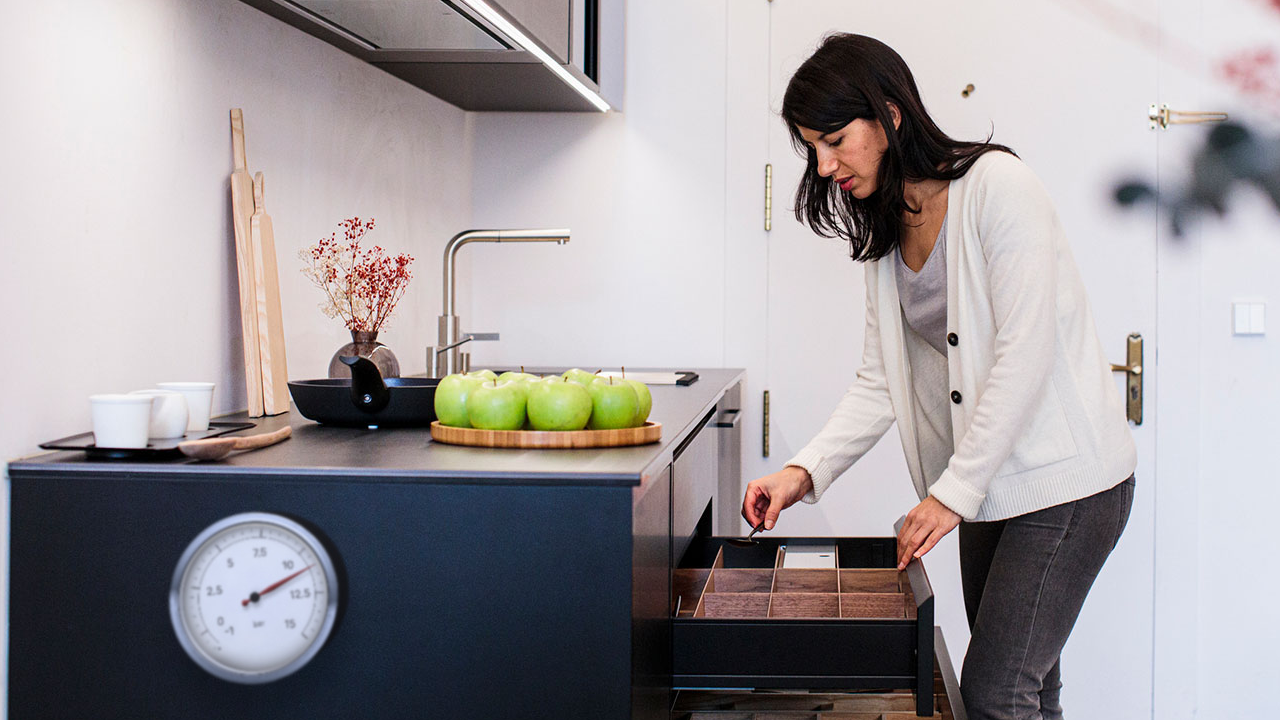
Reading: 11 bar
